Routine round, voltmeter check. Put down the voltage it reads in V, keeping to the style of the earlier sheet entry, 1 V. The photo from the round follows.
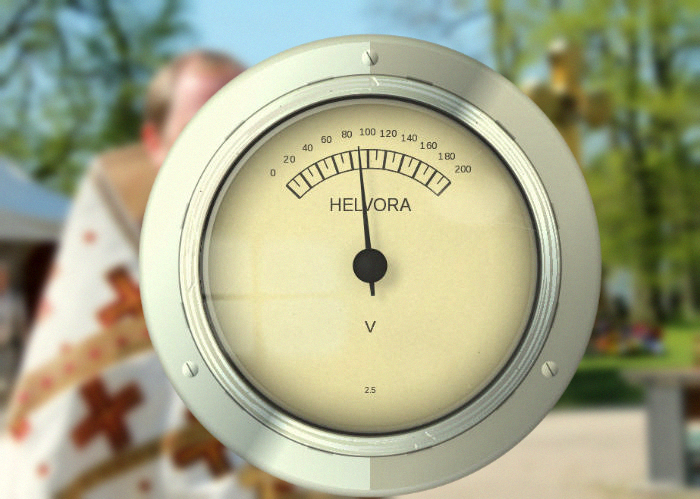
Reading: 90 V
